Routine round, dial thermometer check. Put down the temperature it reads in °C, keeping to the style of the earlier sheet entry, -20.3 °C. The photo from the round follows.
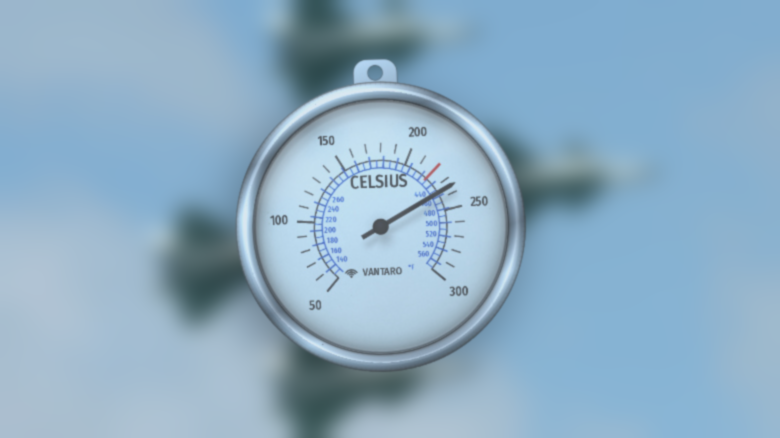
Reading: 235 °C
